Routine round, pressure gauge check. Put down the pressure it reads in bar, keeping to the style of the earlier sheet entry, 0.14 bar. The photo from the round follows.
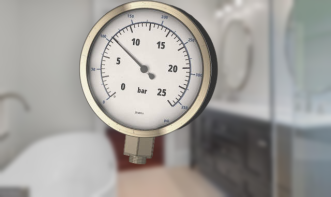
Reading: 7.5 bar
